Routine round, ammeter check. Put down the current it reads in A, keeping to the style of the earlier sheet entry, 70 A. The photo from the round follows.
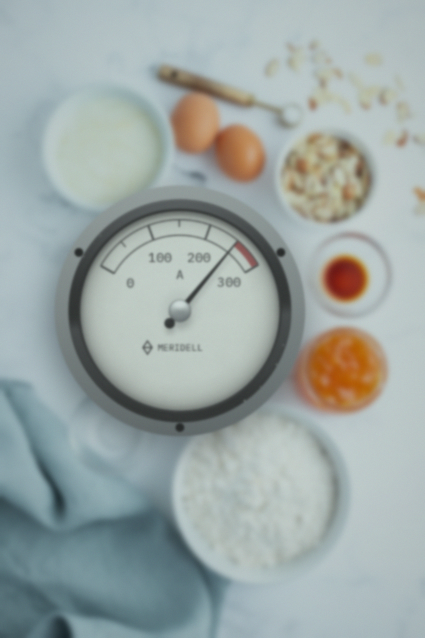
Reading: 250 A
